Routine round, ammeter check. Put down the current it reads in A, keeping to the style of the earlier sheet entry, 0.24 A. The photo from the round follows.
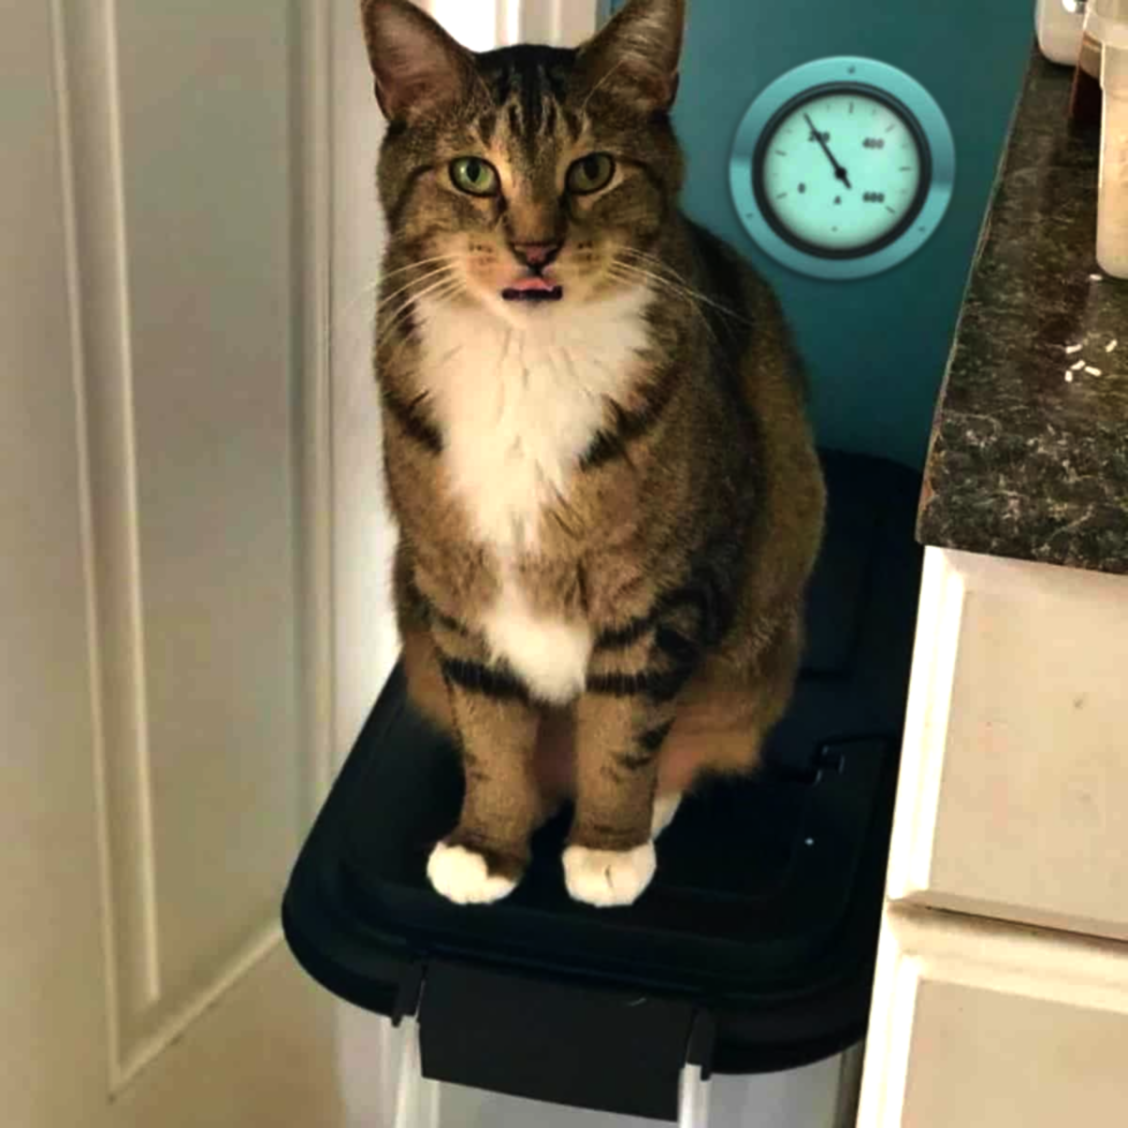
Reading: 200 A
